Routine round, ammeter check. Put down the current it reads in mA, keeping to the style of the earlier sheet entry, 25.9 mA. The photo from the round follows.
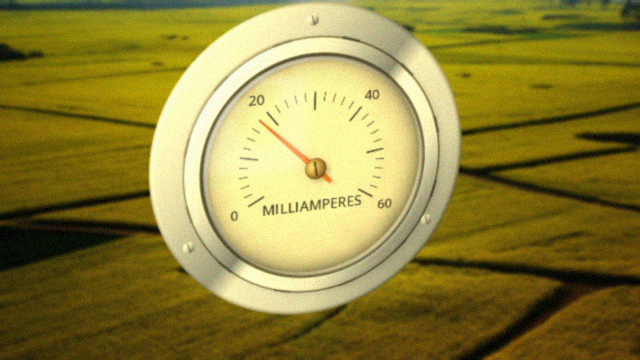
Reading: 18 mA
